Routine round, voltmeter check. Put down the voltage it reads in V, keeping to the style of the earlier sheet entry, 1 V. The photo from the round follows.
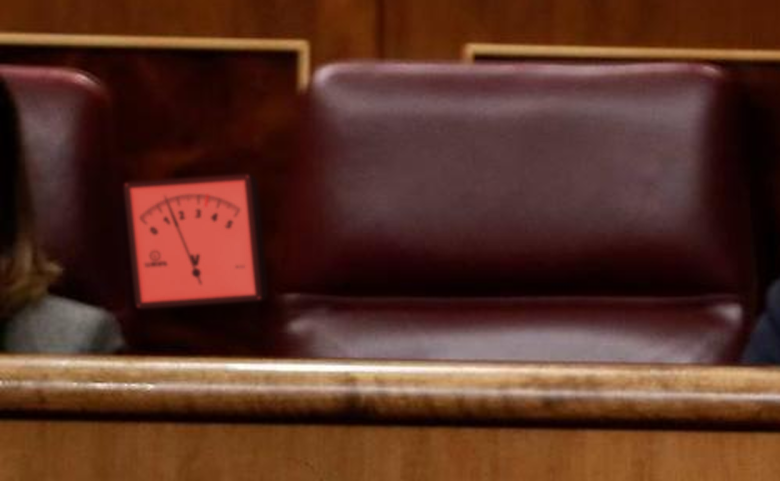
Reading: 1.5 V
